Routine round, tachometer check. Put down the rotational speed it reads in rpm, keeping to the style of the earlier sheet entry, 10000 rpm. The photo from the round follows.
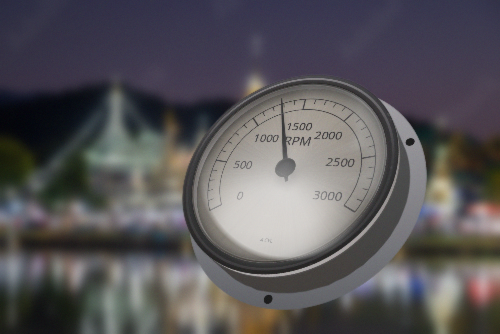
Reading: 1300 rpm
